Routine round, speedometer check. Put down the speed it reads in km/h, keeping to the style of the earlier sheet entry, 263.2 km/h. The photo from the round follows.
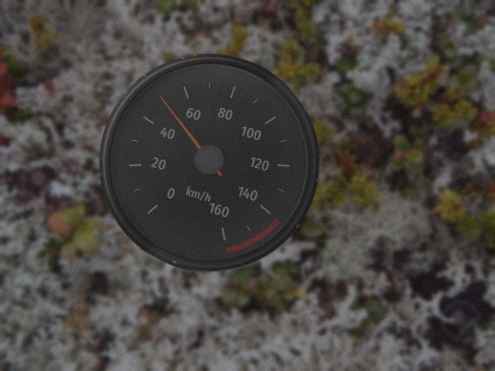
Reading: 50 km/h
